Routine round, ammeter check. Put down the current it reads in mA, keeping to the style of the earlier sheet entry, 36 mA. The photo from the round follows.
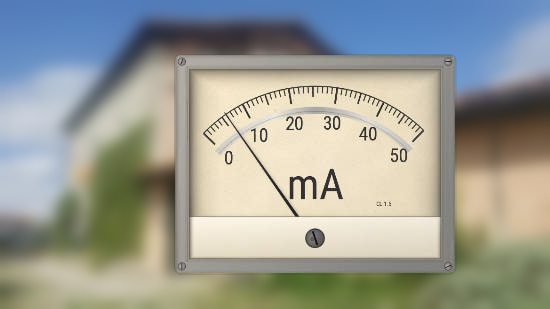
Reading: 6 mA
